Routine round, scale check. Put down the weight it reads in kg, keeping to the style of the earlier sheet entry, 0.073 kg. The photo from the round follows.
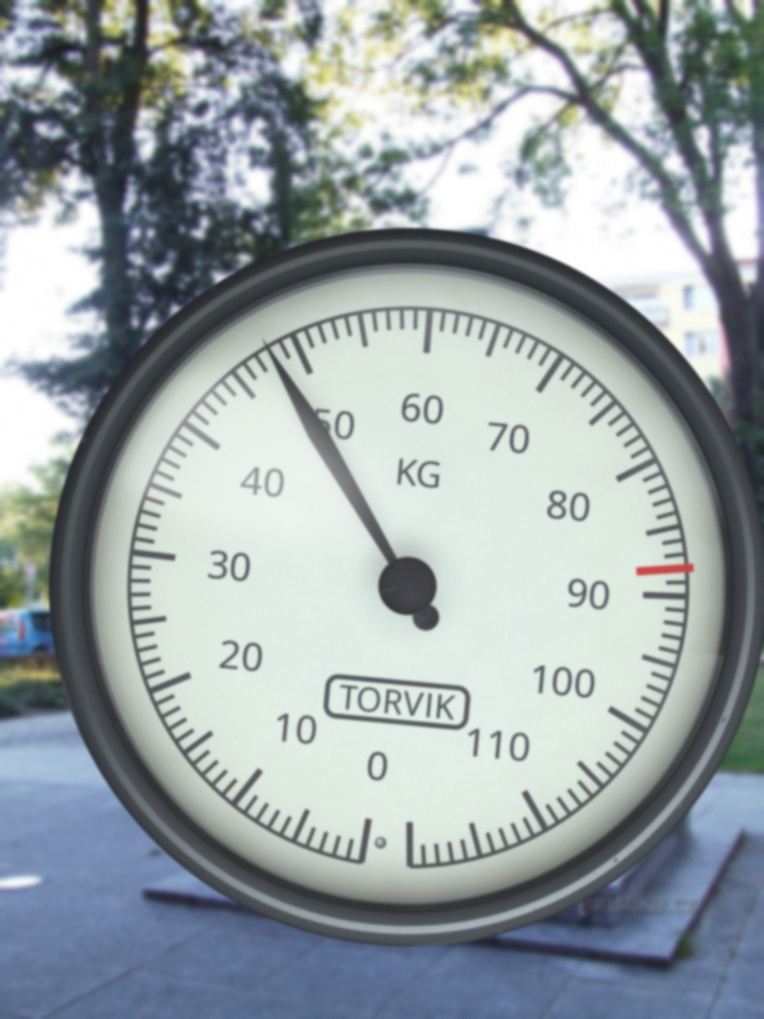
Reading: 48 kg
